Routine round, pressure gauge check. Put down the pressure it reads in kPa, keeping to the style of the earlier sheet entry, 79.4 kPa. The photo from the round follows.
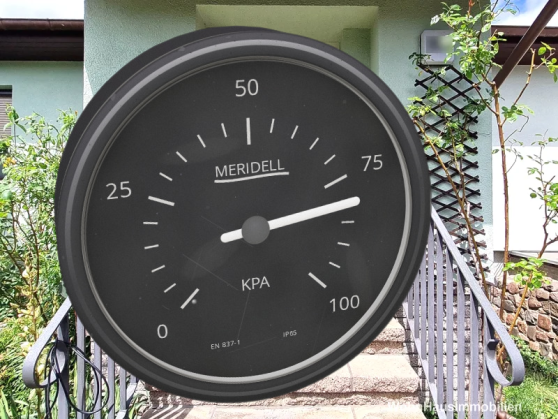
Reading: 80 kPa
